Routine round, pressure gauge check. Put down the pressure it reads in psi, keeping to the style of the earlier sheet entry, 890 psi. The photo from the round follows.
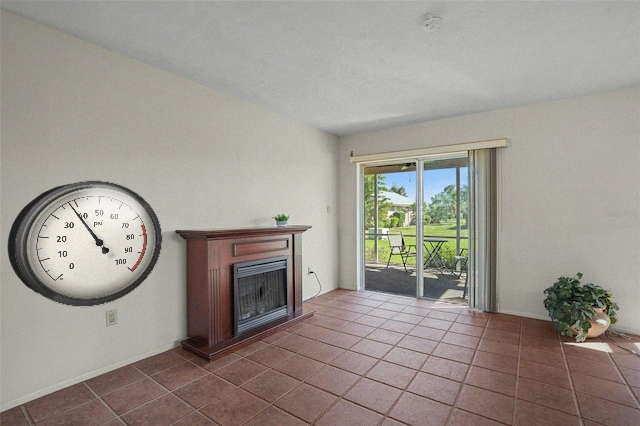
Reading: 37.5 psi
